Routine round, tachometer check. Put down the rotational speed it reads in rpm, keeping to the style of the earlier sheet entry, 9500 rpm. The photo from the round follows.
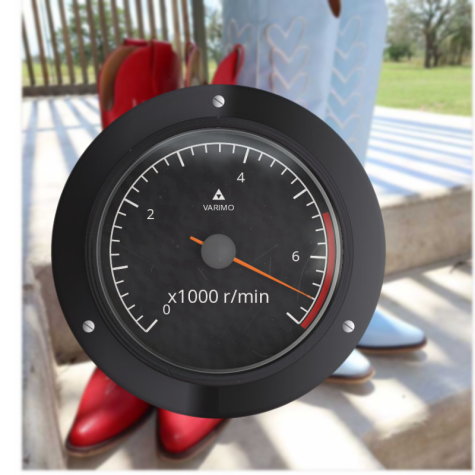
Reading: 6600 rpm
